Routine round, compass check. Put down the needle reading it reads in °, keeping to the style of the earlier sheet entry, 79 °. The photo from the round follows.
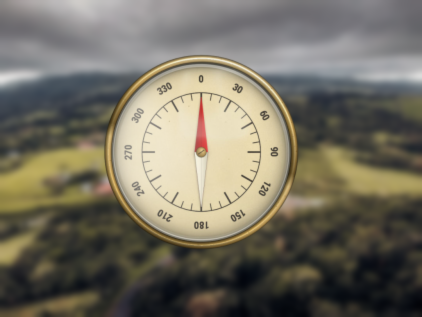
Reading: 0 °
